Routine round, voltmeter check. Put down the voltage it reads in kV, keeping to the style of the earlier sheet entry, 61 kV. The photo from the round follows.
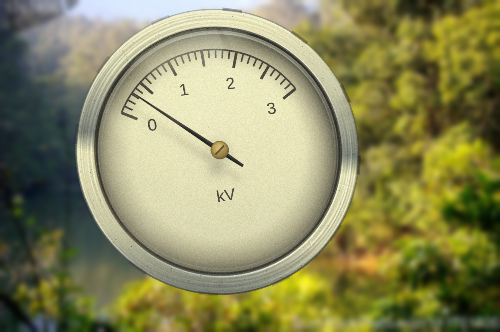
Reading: 0.3 kV
